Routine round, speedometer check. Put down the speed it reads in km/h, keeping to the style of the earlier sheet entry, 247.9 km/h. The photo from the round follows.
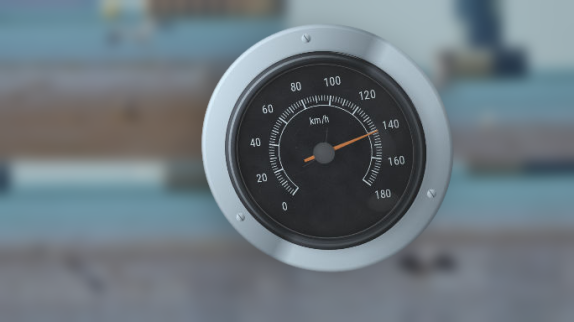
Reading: 140 km/h
